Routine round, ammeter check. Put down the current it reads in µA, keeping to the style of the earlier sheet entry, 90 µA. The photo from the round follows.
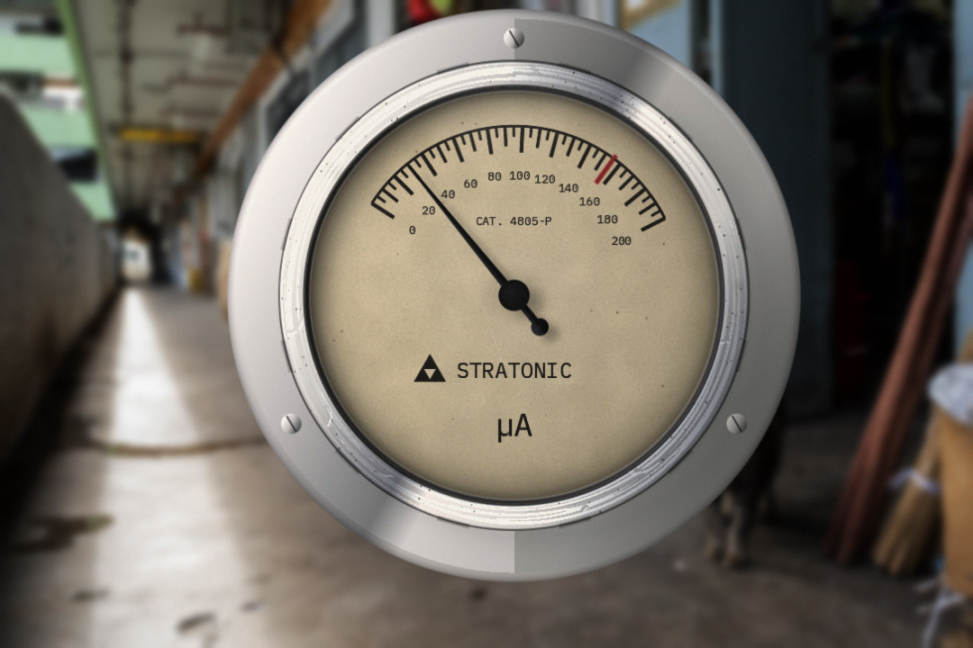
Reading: 30 µA
